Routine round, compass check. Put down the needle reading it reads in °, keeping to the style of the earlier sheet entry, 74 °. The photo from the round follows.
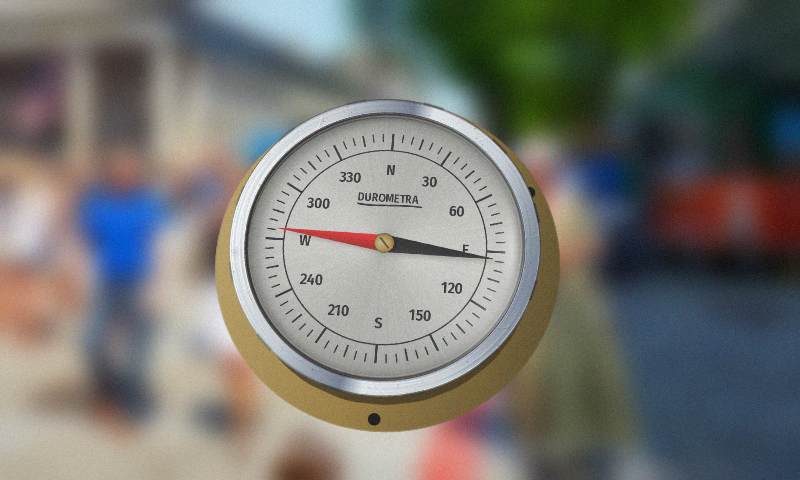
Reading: 275 °
